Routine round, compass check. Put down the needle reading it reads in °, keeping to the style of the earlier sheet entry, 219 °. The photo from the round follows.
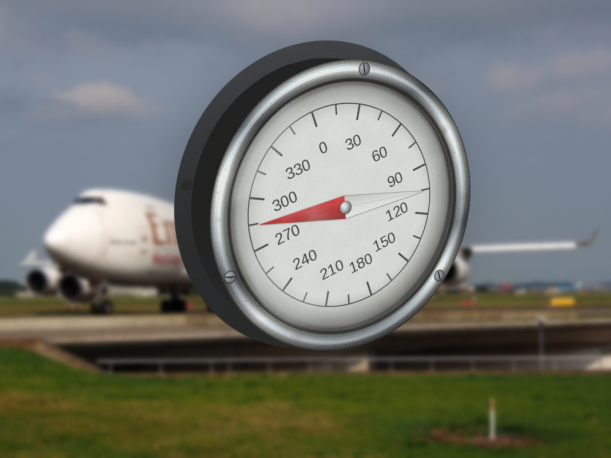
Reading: 285 °
